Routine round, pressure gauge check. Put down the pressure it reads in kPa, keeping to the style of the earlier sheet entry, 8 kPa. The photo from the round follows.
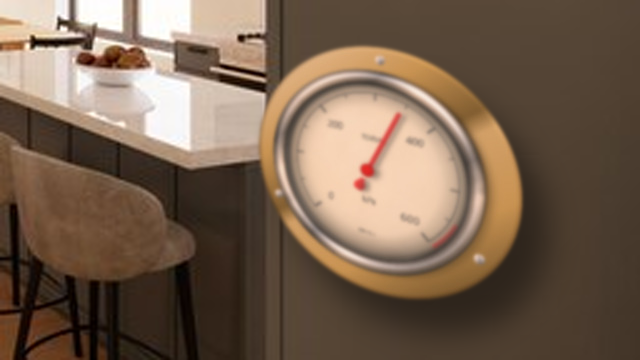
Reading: 350 kPa
